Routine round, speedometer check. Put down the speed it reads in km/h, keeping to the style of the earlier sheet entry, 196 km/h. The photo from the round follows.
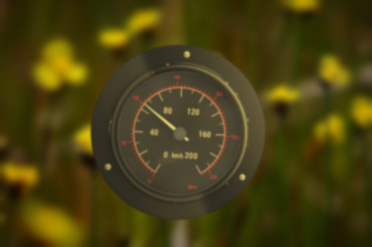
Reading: 65 km/h
